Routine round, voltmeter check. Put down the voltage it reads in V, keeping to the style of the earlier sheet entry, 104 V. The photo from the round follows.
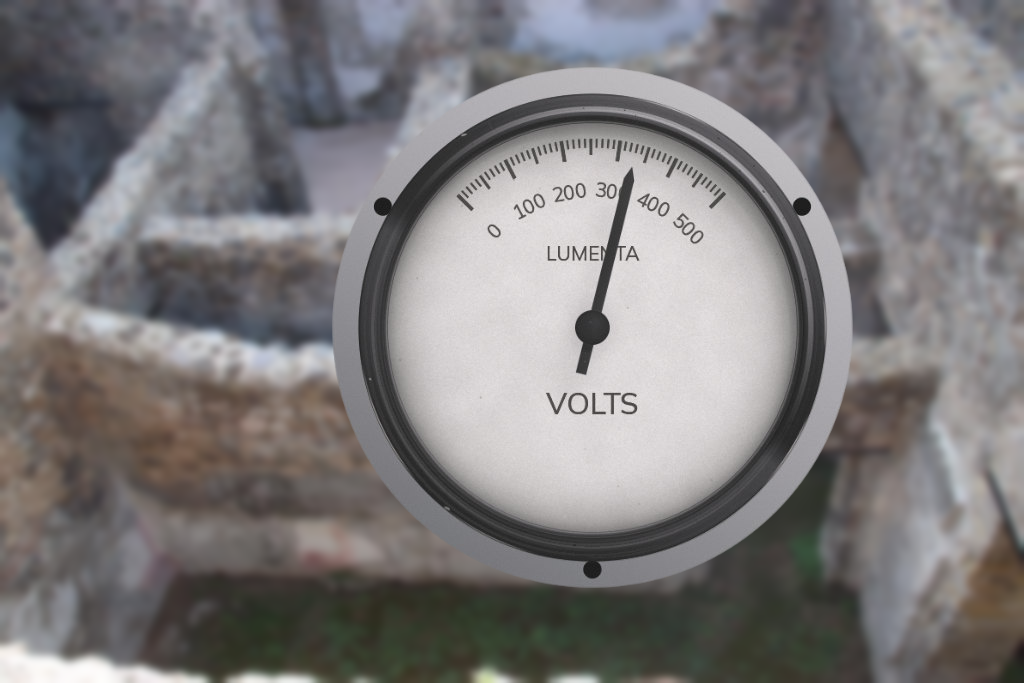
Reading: 330 V
